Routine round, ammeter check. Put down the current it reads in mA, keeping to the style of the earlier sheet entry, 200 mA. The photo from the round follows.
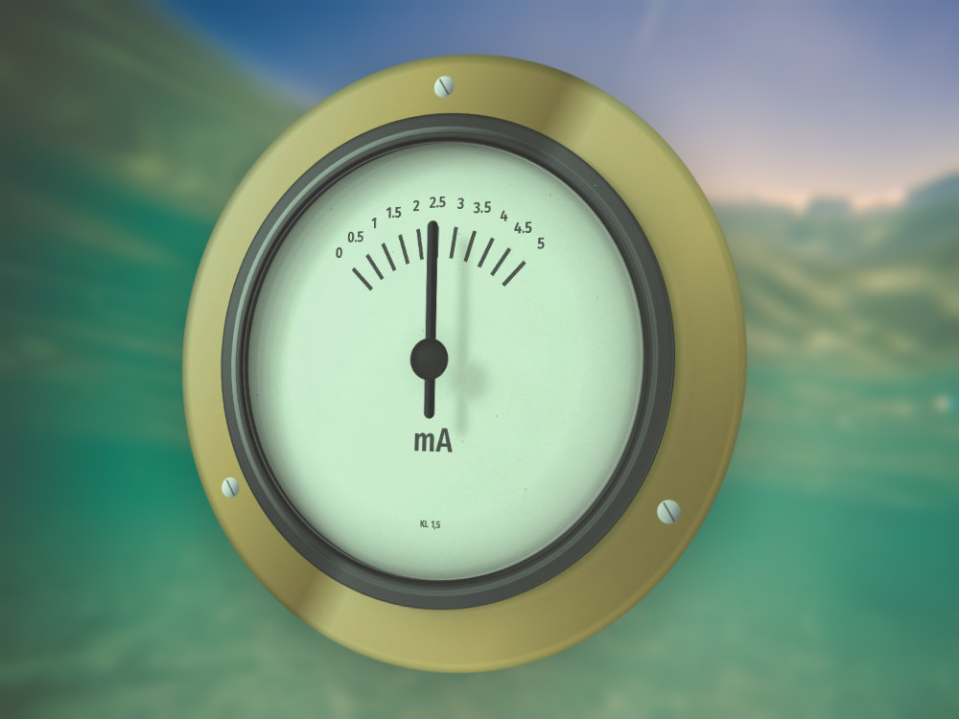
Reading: 2.5 mA
